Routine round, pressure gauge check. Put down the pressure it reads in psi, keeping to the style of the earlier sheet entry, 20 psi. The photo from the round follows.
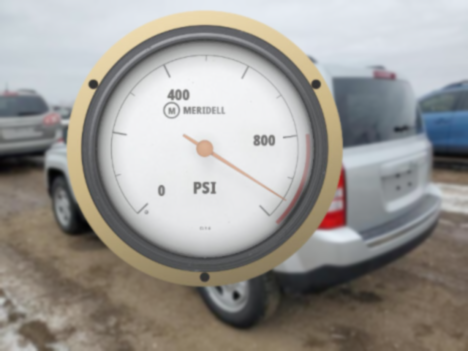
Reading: 950 psi
